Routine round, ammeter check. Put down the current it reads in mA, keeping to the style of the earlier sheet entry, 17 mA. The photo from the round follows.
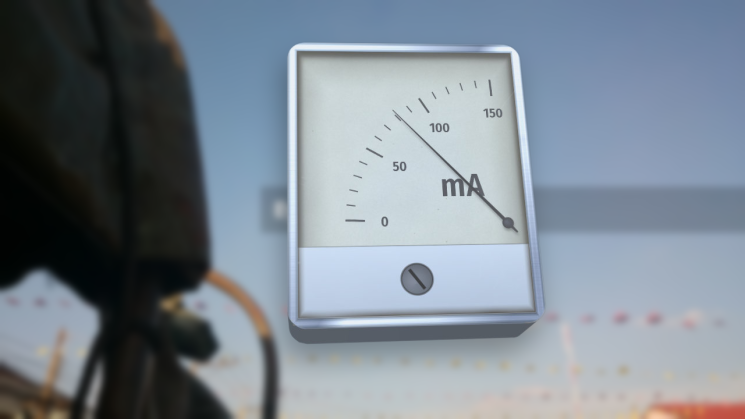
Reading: 80 mA
